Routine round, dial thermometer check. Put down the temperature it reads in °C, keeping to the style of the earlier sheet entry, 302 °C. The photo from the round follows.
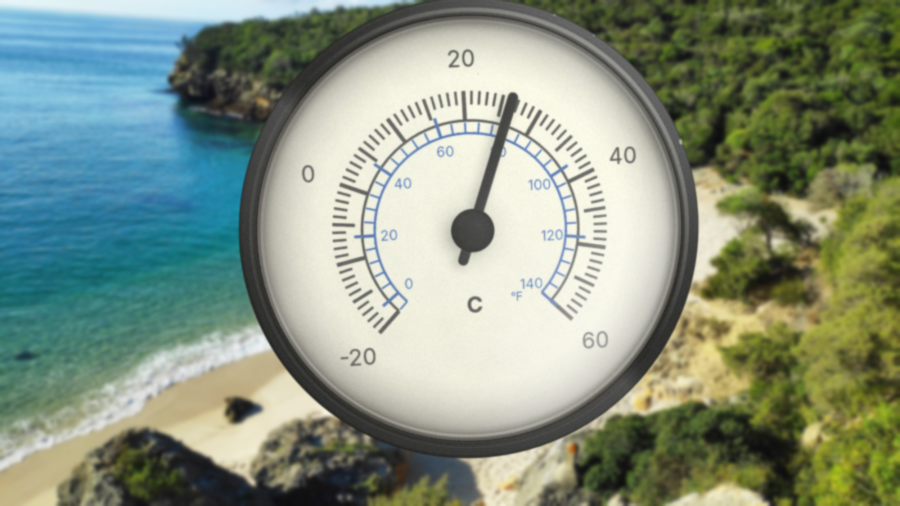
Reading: 26 °C
